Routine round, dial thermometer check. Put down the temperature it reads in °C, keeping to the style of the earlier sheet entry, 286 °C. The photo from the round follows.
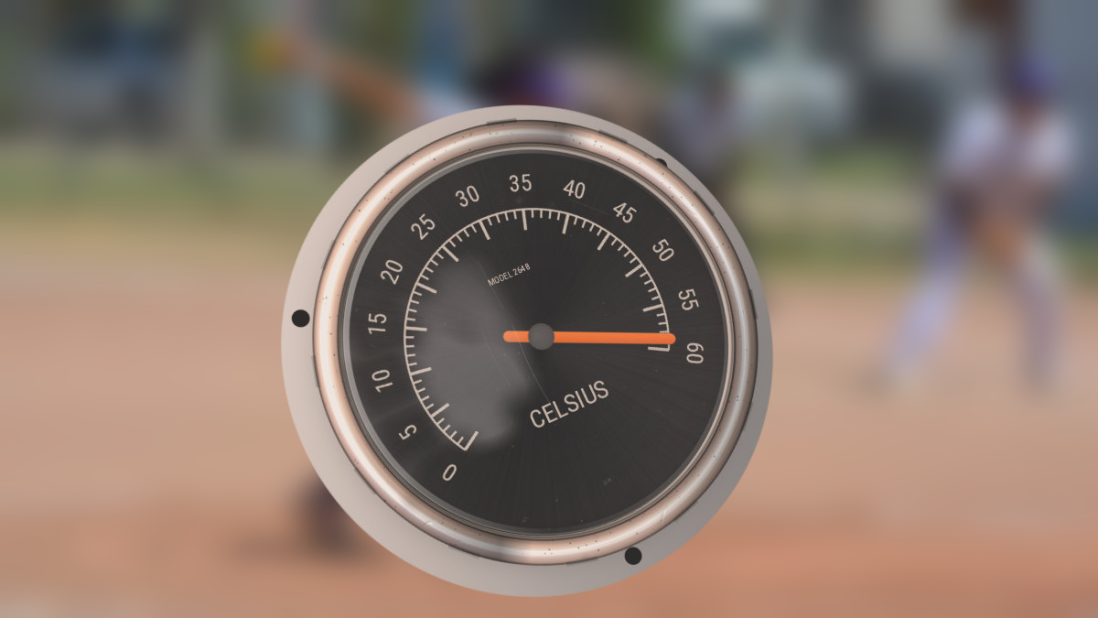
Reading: 59 °C
